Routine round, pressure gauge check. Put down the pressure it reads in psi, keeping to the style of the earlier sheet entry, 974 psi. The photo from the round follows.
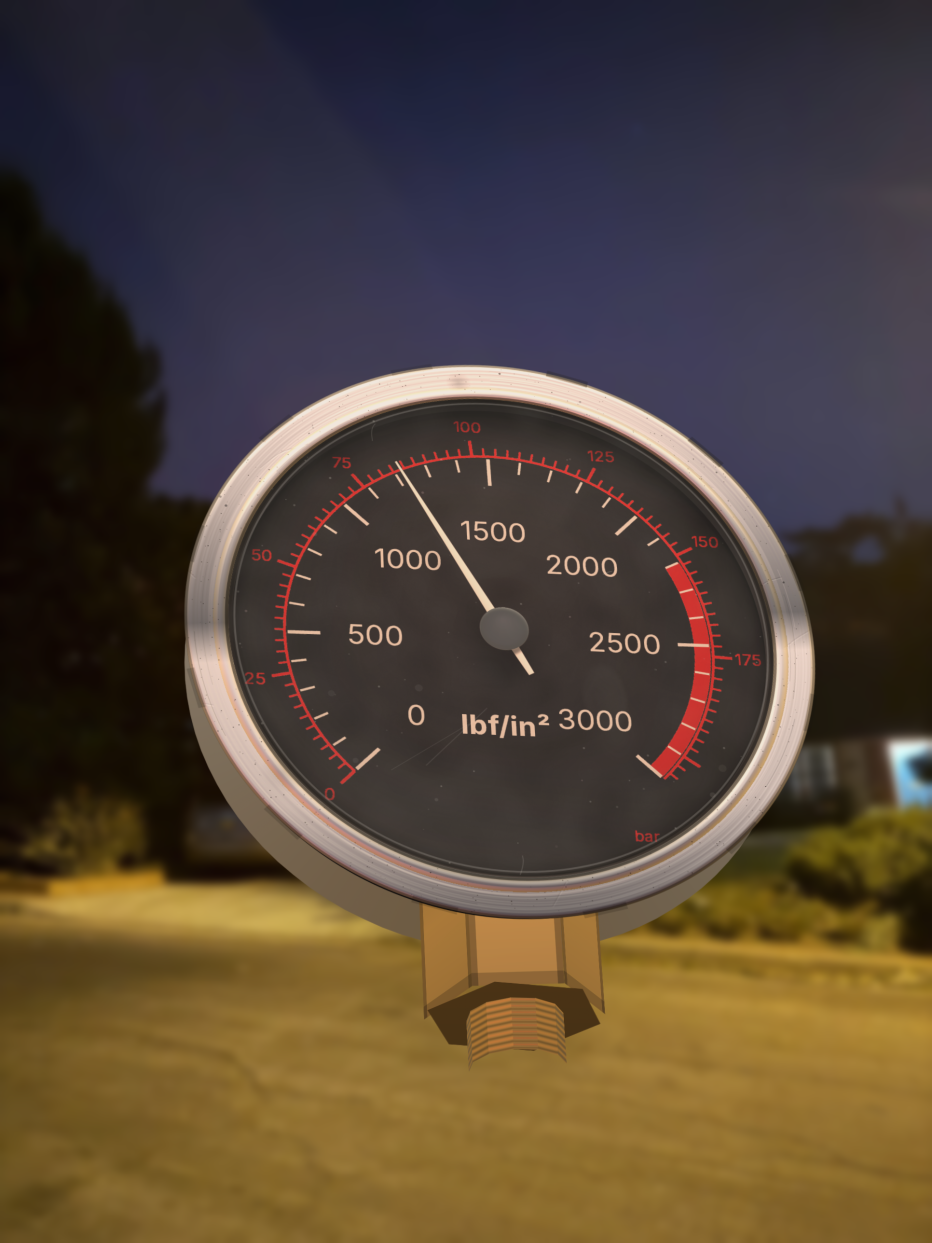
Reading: 1200 psi
